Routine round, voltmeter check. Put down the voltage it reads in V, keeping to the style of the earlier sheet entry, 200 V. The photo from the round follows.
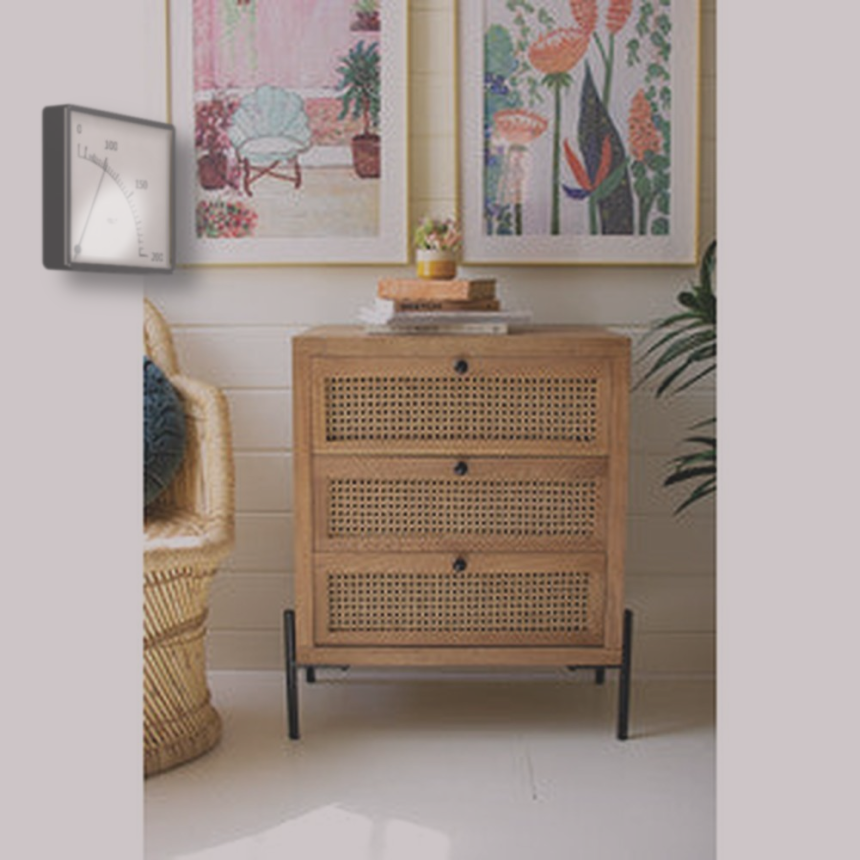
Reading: 100 V
